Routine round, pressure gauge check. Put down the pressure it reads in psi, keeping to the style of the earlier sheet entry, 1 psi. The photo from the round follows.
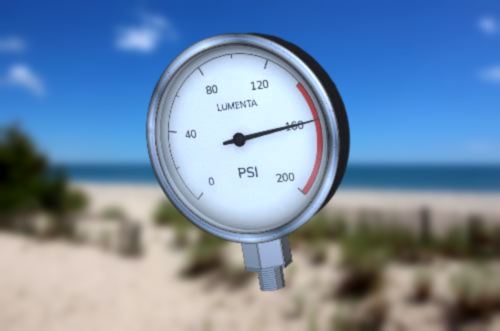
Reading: 160 psi
